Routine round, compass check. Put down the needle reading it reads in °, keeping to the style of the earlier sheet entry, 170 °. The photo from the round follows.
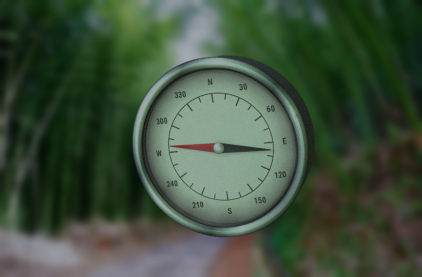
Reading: 277.5 °
